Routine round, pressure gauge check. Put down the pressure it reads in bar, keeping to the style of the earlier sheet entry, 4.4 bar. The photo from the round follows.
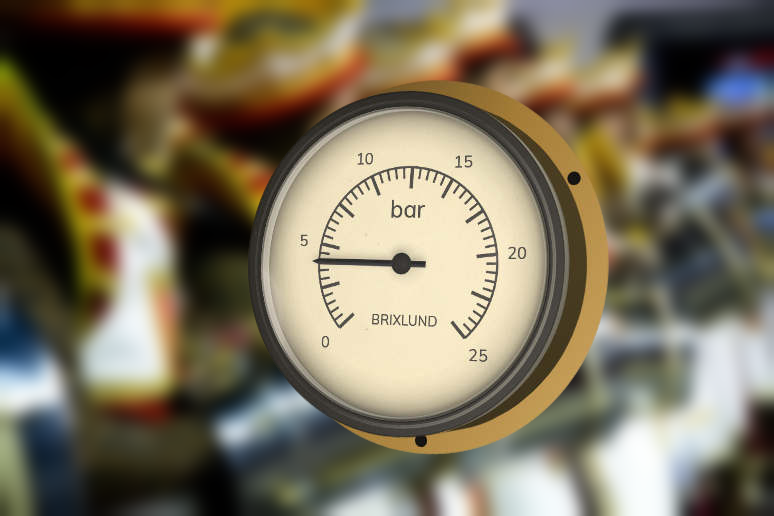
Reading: 4 bar
